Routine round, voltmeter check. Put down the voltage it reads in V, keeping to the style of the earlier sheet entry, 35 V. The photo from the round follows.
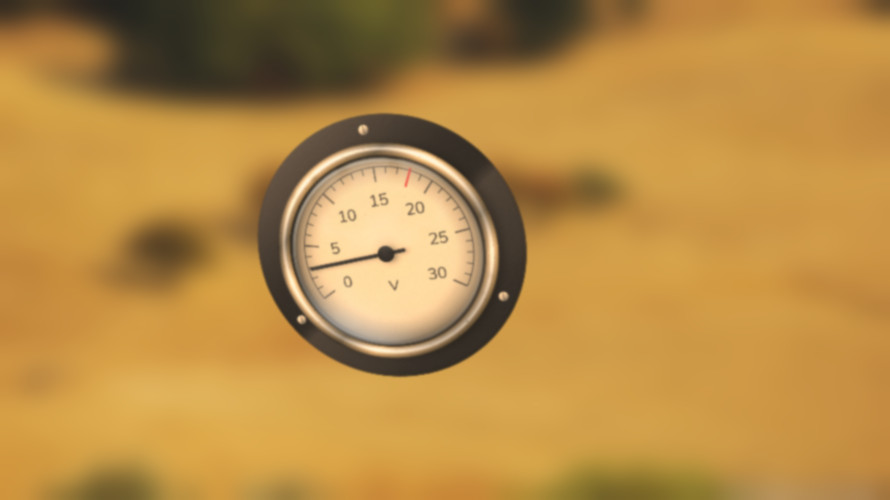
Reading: 3 V
